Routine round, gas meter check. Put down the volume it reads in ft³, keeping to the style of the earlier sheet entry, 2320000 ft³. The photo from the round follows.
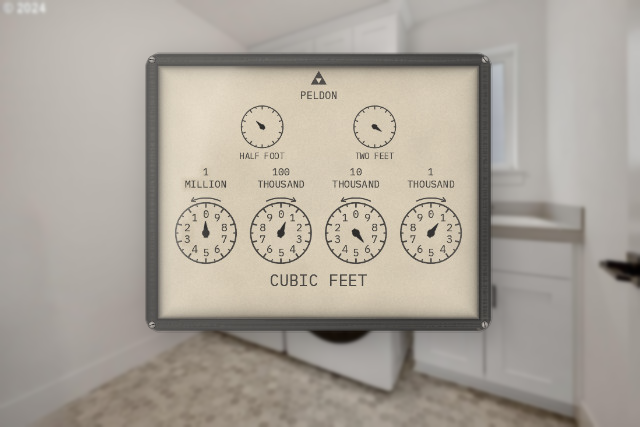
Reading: 6100 ft³
